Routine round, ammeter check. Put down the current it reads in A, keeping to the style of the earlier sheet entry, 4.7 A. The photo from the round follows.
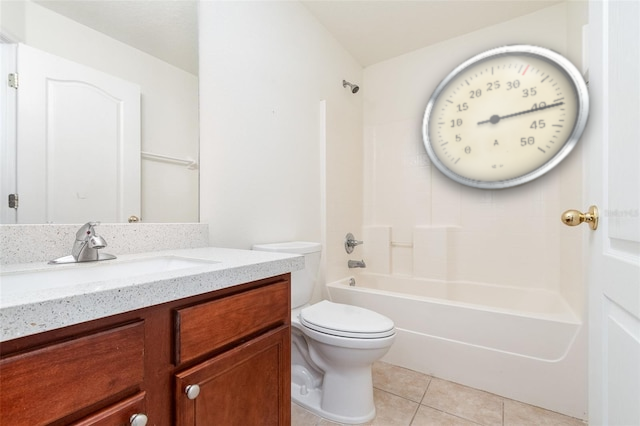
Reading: 41 A
